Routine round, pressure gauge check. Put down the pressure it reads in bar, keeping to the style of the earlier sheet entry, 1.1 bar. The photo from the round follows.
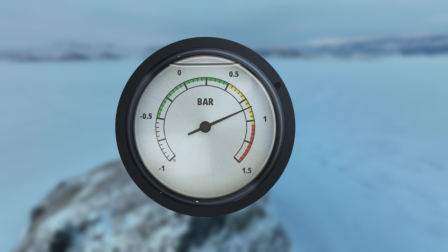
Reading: 0.85 bar
